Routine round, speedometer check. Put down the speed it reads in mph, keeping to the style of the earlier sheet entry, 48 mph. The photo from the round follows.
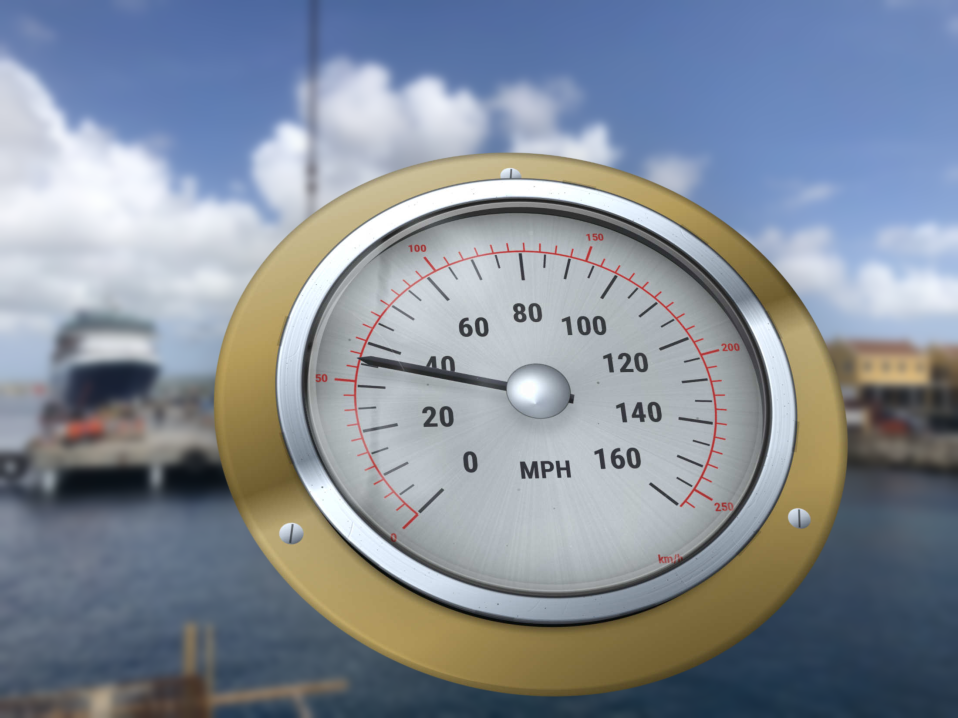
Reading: 35 mph
